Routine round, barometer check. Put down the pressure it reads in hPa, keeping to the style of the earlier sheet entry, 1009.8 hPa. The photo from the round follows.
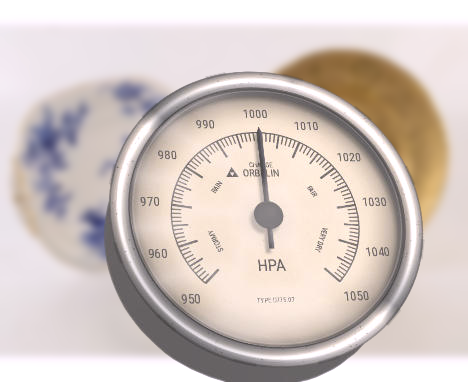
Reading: 1000 hPa
